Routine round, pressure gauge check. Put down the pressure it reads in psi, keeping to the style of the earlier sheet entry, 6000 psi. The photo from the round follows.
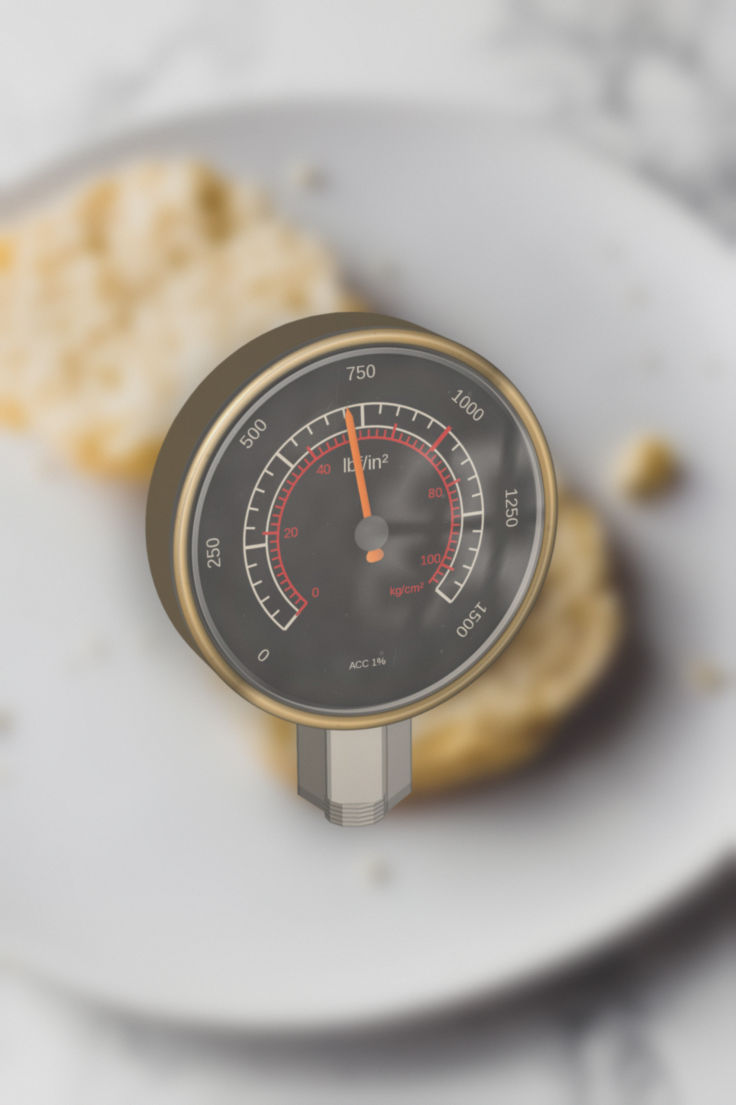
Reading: 700 psi
